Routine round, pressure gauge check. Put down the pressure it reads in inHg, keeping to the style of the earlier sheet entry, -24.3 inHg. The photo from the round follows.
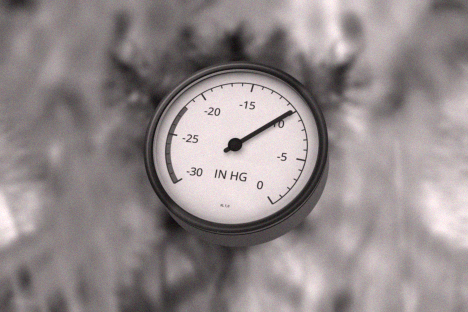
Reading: -10 inHg
